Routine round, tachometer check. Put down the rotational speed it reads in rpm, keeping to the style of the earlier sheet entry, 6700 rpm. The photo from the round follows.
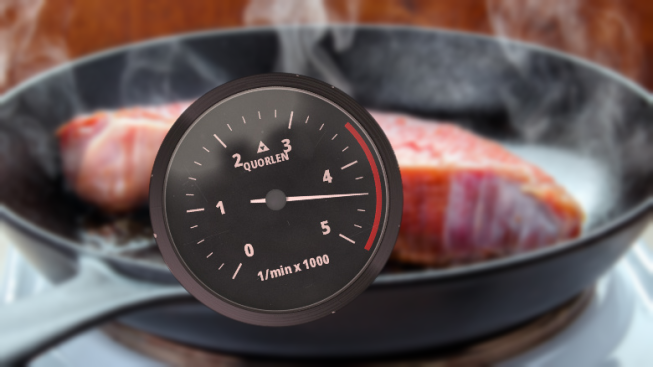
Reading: 4400 rpm
